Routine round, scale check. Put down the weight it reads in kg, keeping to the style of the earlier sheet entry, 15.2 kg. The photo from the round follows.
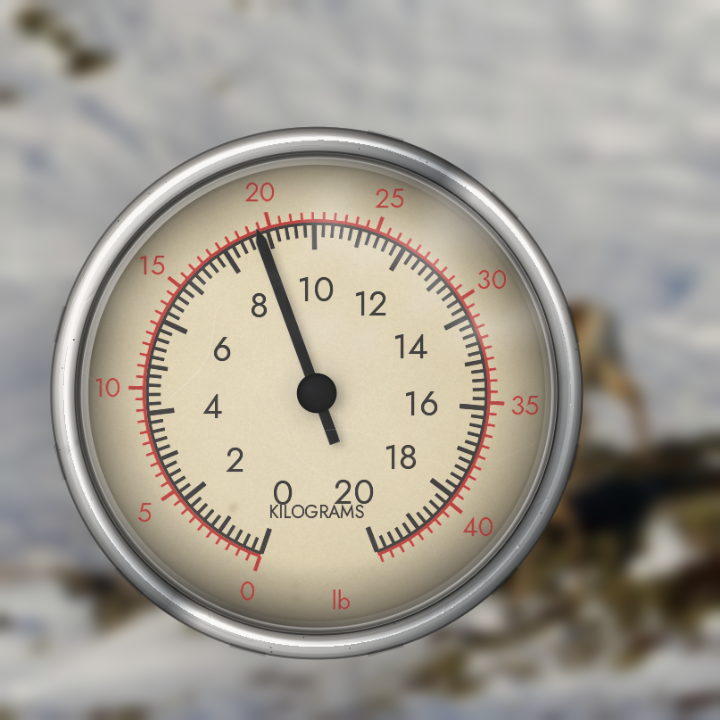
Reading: 8.8 kg
